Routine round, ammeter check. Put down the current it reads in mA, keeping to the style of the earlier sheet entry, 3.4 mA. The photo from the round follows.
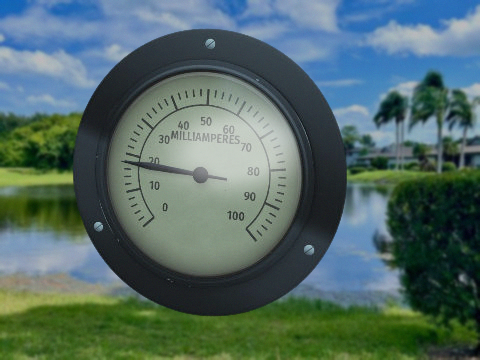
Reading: 18 mA
